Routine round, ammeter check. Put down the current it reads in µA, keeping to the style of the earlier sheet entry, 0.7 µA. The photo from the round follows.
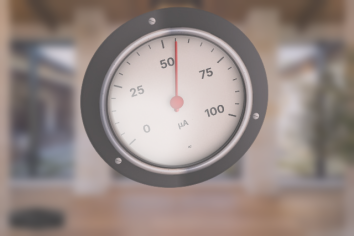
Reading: 55 µA
